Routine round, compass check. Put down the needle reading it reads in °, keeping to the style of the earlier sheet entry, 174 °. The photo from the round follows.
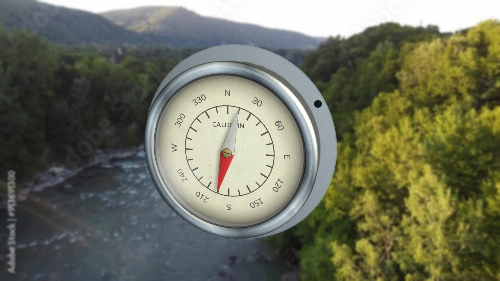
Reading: 195 °
